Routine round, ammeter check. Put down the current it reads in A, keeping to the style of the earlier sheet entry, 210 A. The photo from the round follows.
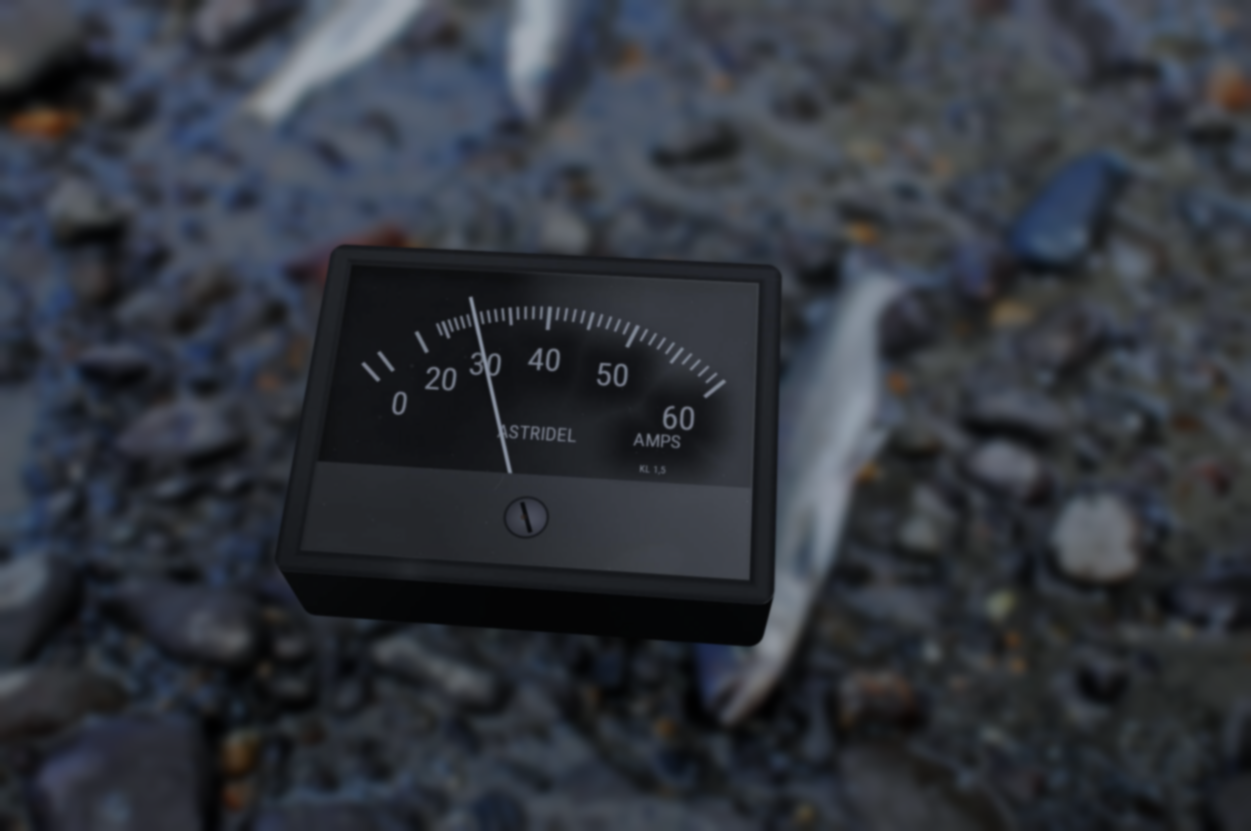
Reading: 30 A
